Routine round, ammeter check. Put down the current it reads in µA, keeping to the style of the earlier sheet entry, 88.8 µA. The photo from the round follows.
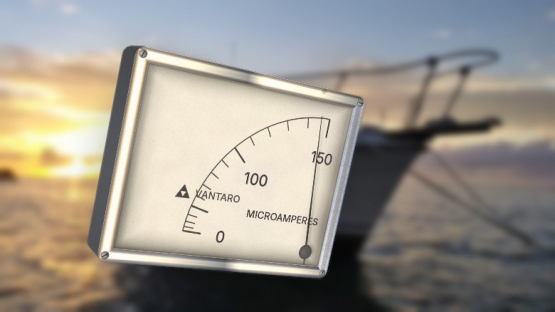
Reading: 145 µA
